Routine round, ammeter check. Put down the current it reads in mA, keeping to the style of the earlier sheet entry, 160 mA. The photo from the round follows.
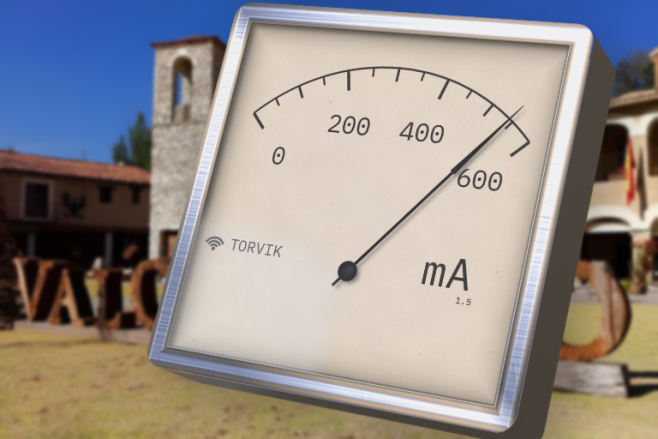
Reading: 550 mA
